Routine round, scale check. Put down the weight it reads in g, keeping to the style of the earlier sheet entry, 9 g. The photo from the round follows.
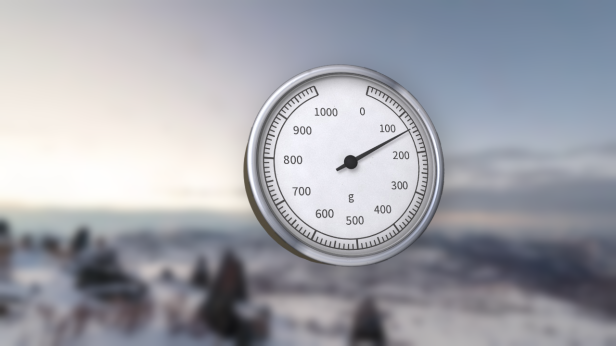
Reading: 140 g
